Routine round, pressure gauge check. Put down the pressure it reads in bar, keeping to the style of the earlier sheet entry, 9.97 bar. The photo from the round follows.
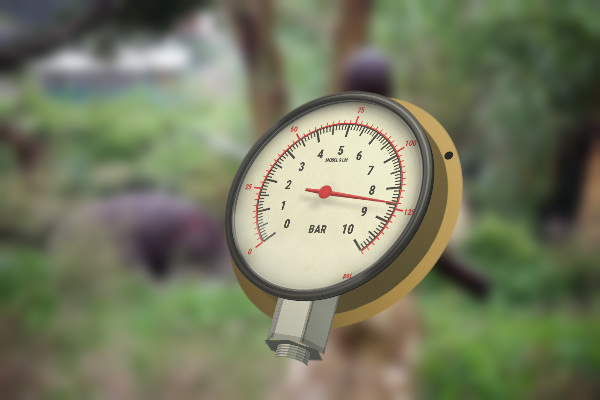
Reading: 8.5 bar
